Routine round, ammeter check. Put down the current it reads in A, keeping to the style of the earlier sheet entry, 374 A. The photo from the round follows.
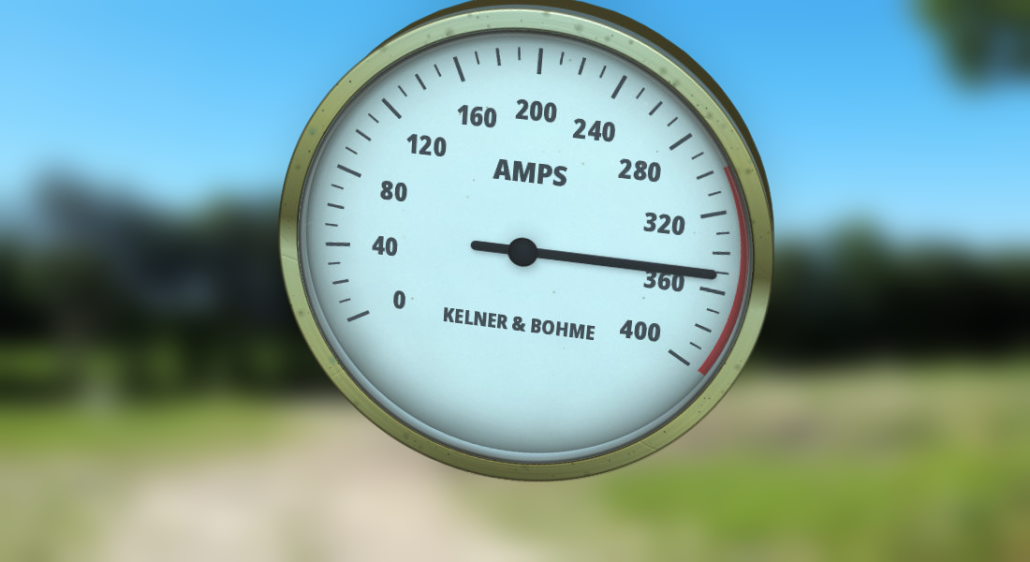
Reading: 350 A
